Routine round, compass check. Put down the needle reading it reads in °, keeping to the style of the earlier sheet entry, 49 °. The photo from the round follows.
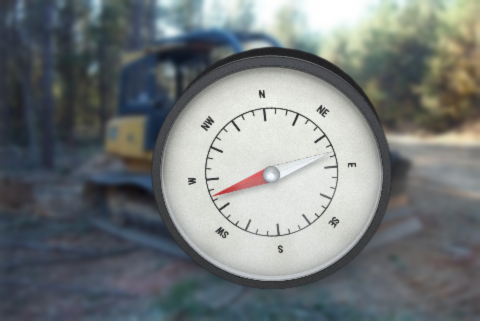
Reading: 255 °
